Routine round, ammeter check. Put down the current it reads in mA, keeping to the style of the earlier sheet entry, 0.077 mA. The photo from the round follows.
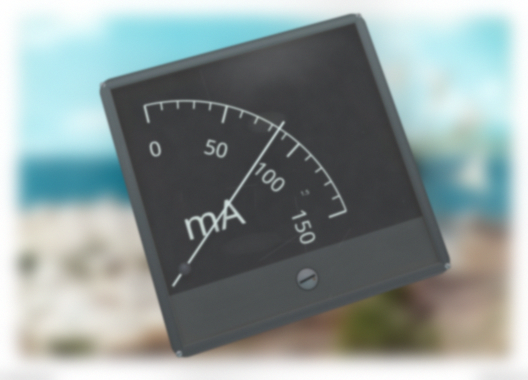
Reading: 85 mA
